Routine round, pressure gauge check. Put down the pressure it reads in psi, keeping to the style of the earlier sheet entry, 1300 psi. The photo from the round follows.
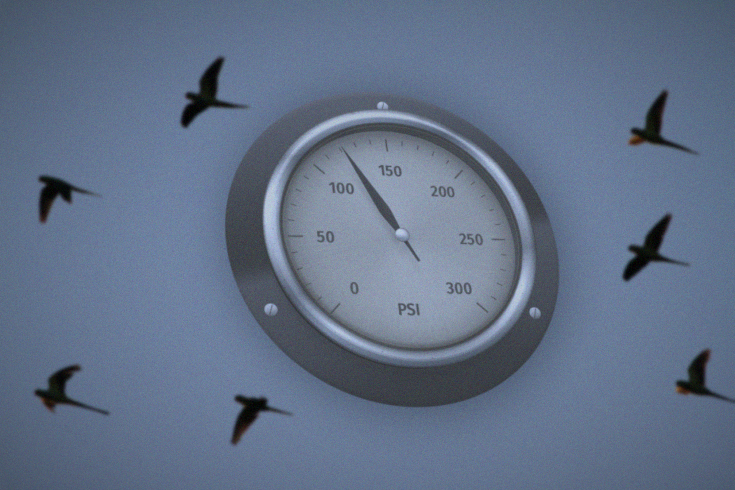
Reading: 120 psi
